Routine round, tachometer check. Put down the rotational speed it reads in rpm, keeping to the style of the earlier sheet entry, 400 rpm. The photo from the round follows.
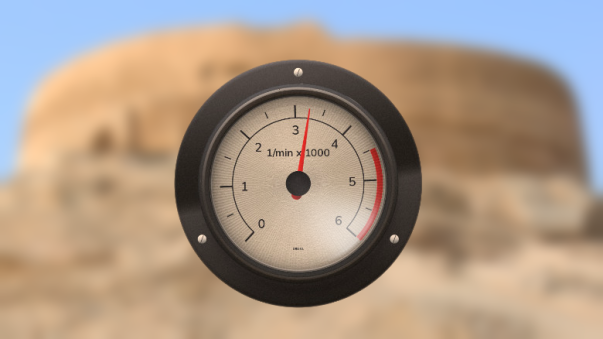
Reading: 3250 rpm
